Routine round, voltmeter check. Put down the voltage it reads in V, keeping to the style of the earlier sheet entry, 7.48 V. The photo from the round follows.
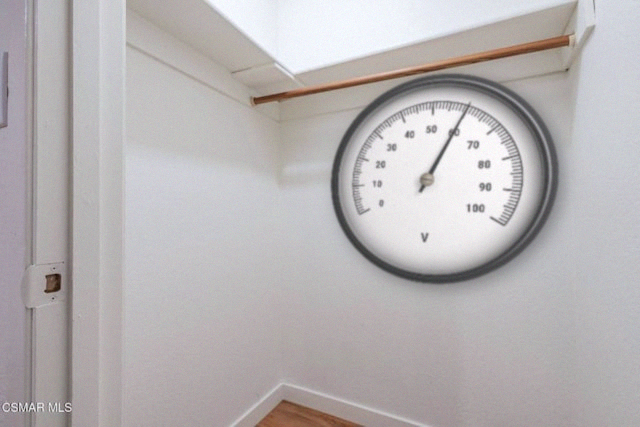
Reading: 60 V
